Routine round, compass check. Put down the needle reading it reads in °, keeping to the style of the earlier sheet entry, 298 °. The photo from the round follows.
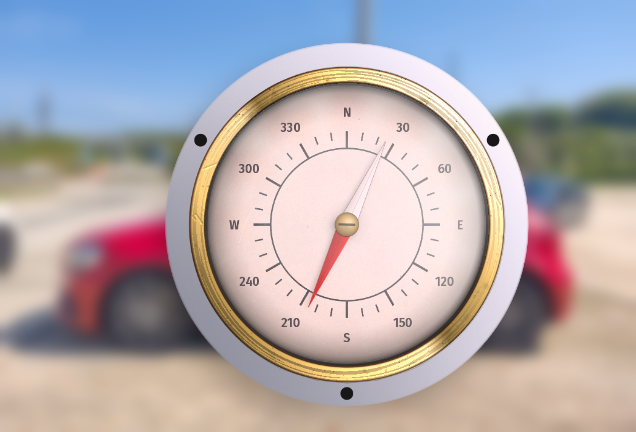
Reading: 205 °
